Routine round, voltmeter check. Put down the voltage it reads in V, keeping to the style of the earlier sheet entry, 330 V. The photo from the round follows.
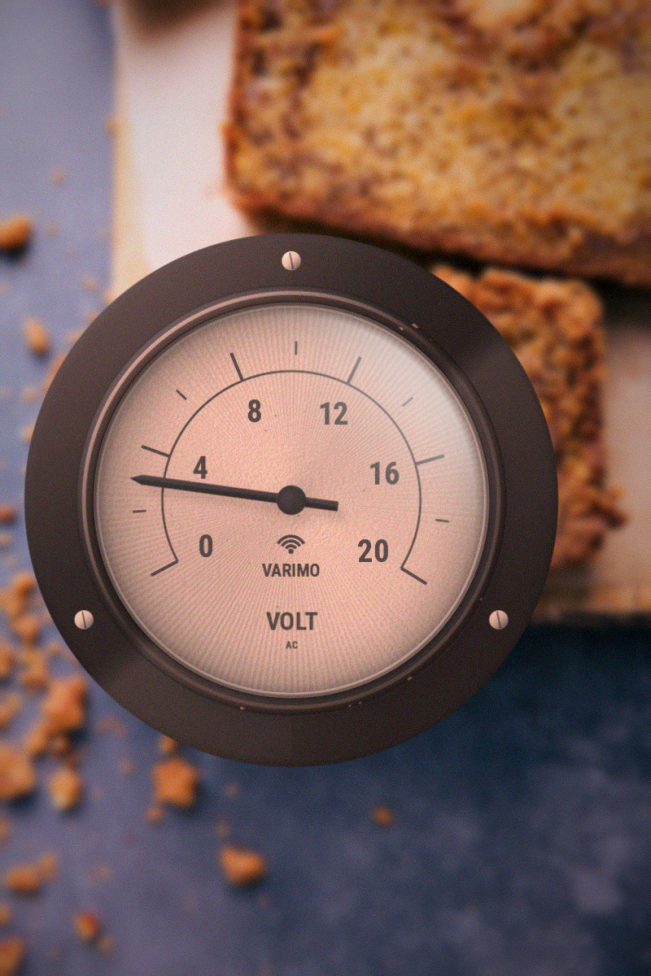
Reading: 3 V
